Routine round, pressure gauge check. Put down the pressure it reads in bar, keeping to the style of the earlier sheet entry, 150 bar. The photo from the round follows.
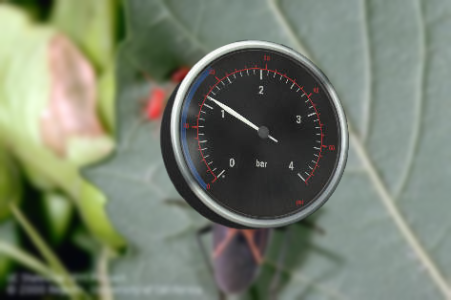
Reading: 1.1 bar
